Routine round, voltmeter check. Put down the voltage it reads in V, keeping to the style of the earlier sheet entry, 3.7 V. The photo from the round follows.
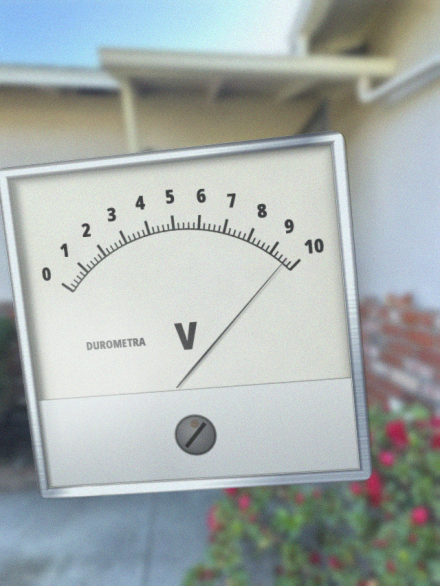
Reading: 9.6 V
